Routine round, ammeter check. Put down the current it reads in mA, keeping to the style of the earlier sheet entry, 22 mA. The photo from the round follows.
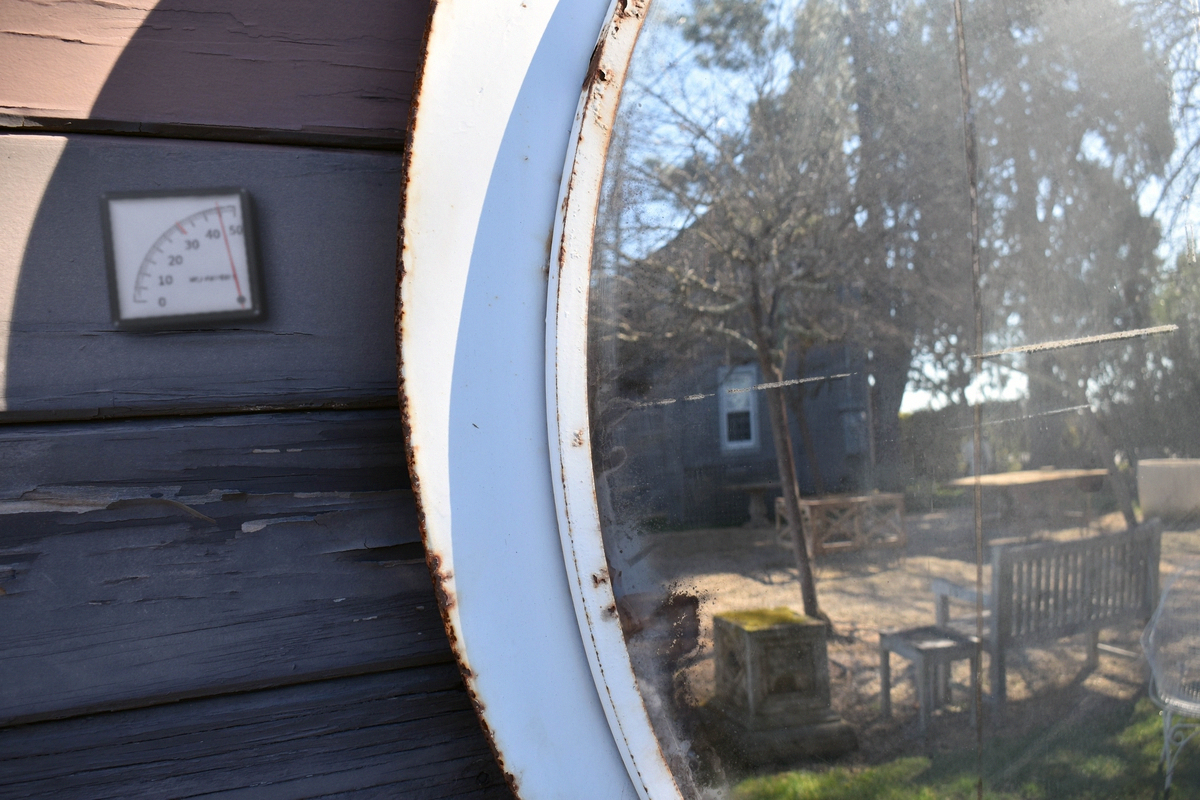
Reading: 45 mA
